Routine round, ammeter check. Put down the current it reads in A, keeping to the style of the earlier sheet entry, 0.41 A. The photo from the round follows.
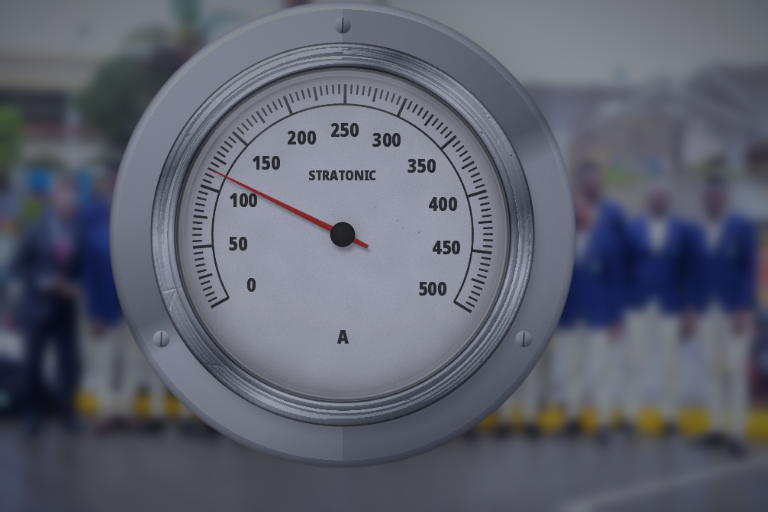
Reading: 115 A
